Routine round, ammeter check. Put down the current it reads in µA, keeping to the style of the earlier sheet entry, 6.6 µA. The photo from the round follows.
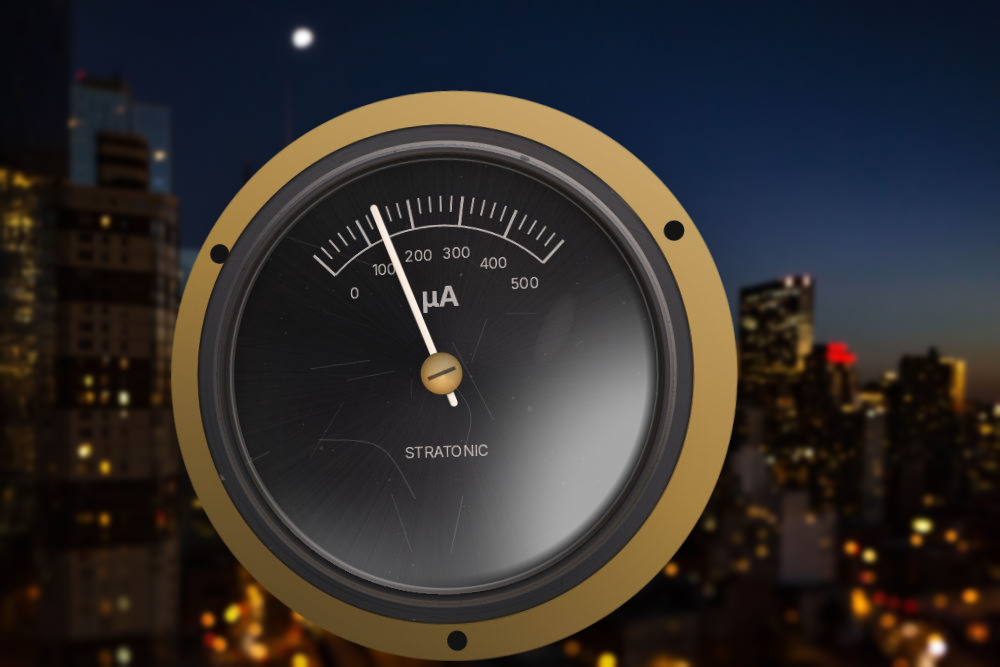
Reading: 140 µA
